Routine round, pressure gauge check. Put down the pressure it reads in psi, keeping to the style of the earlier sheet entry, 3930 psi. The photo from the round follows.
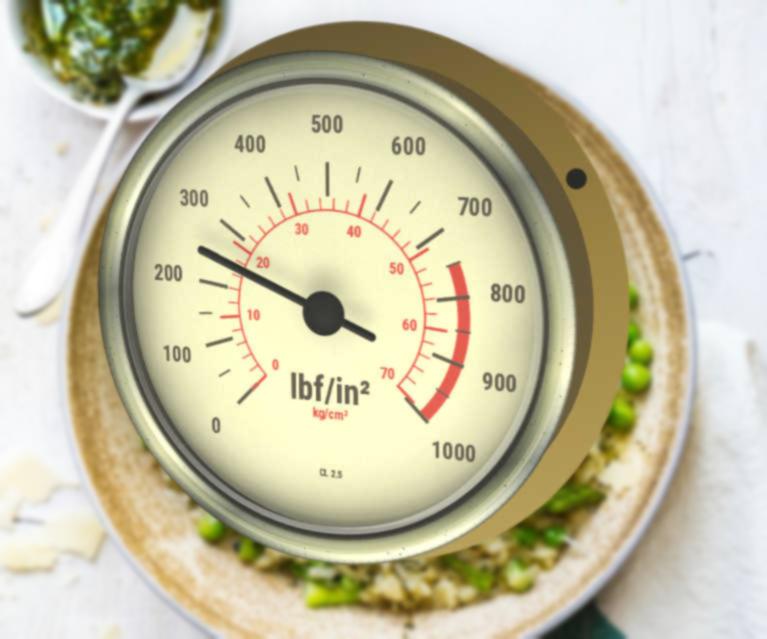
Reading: 250 psi
